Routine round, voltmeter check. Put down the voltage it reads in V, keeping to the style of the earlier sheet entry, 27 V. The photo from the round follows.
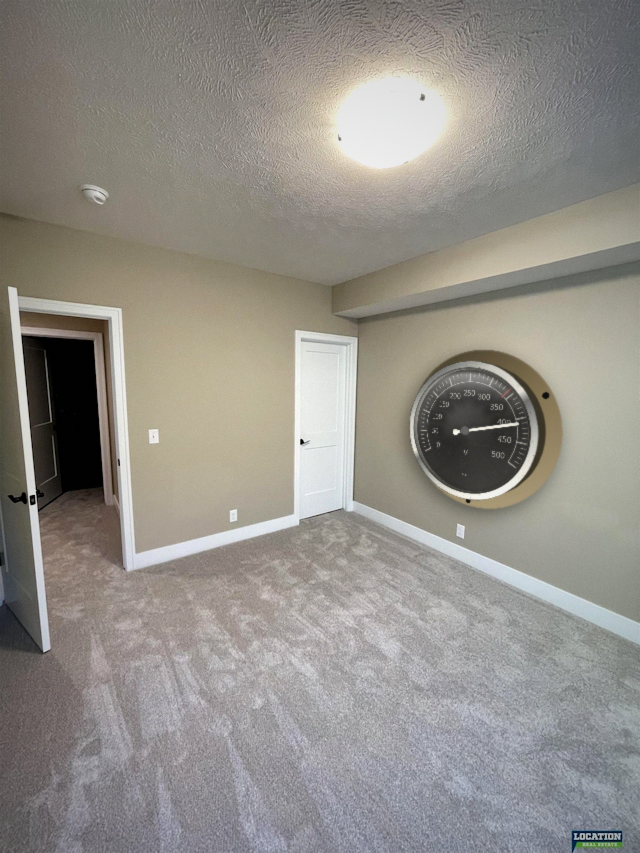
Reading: 410 V
